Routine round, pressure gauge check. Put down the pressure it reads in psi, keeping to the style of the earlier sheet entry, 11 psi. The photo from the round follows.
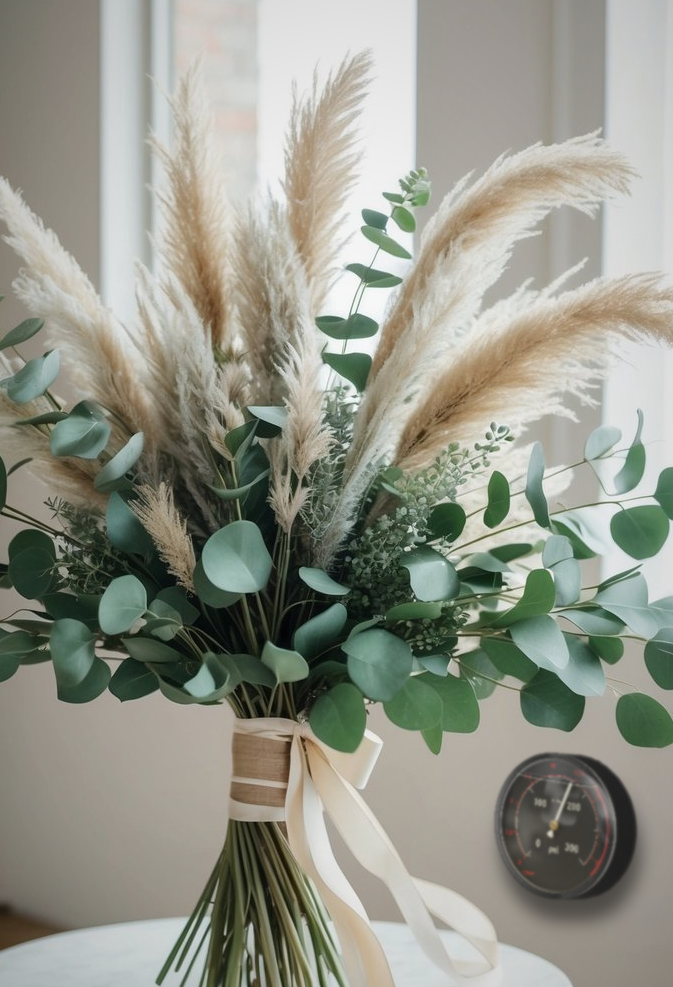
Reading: 175 psi
